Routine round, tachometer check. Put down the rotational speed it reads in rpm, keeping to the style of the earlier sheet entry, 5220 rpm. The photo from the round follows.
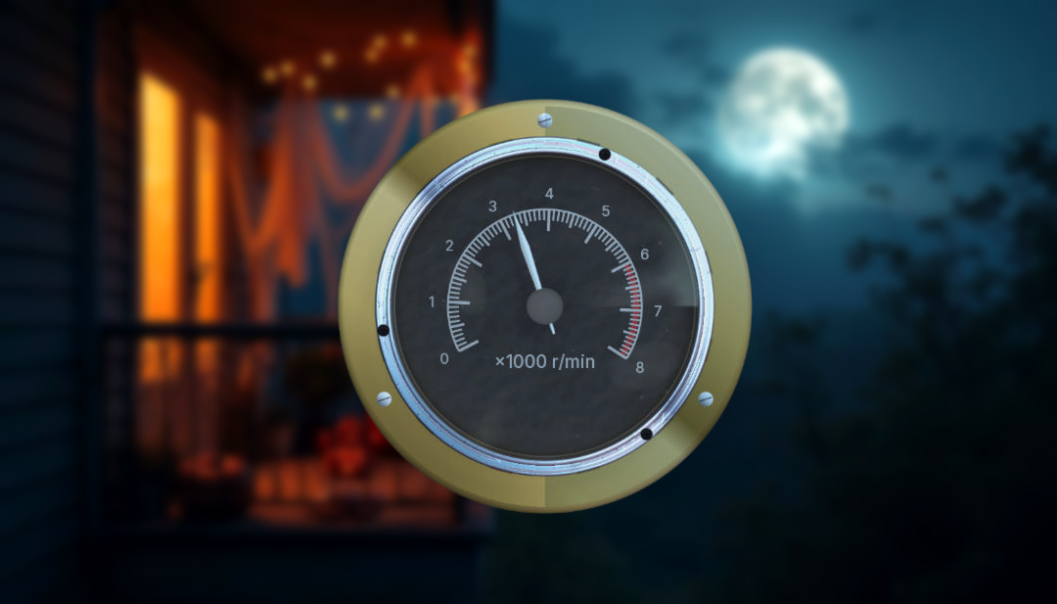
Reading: 3300 rpm
